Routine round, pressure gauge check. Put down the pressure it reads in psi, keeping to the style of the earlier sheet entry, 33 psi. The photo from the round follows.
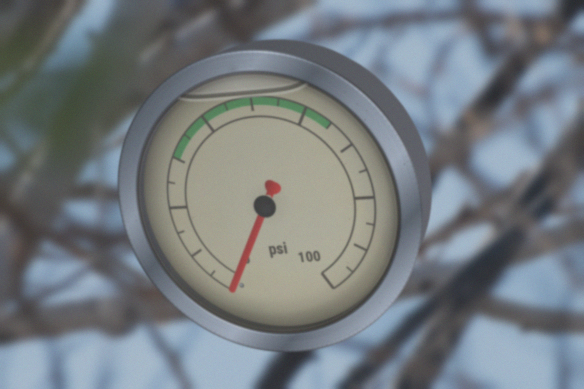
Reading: 0 psi
